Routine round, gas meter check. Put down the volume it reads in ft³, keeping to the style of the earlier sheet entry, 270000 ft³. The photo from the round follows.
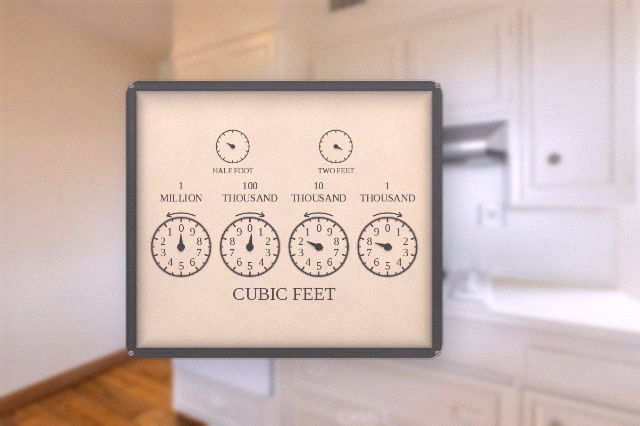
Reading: 1800 ft³
